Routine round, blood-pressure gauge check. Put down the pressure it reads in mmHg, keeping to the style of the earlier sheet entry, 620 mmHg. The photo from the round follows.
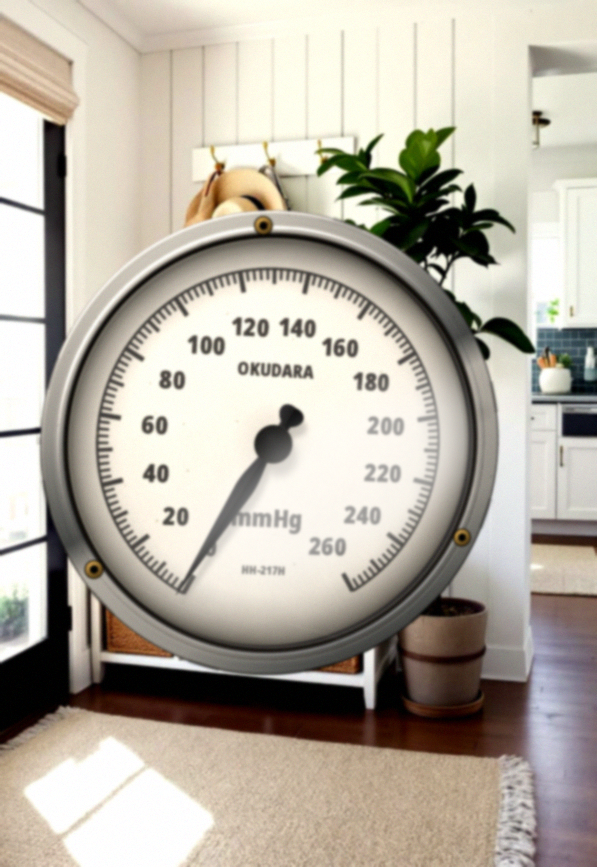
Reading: 2 mmHg
